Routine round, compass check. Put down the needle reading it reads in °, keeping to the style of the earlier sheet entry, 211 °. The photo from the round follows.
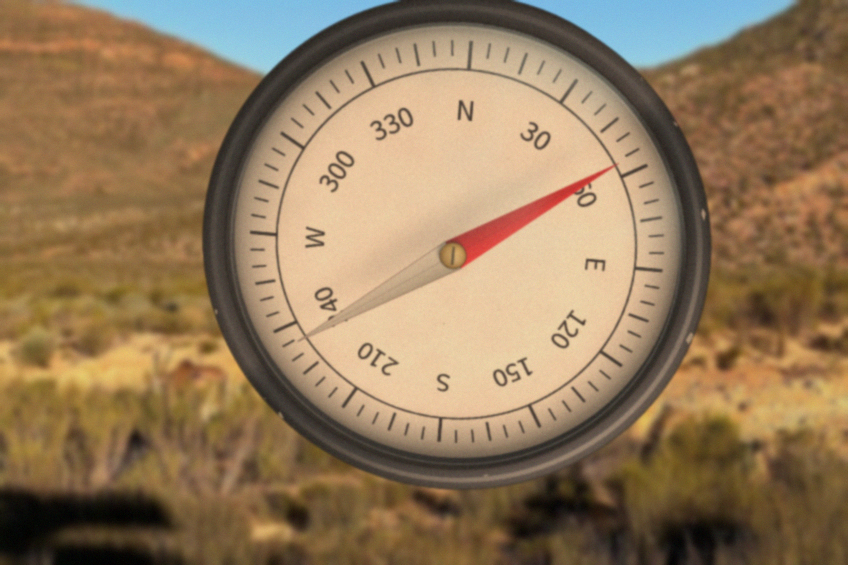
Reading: 55 °
